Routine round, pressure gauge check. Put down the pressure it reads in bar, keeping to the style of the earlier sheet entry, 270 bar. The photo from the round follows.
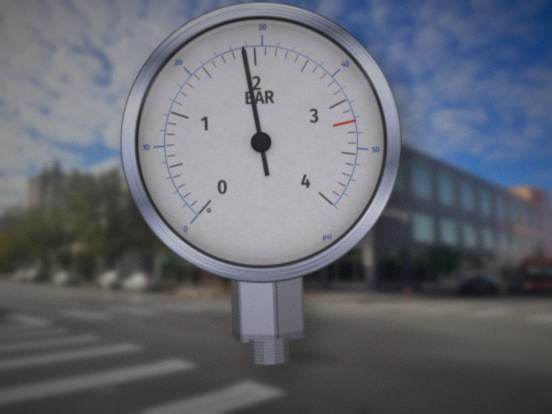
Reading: 1.9 bar
